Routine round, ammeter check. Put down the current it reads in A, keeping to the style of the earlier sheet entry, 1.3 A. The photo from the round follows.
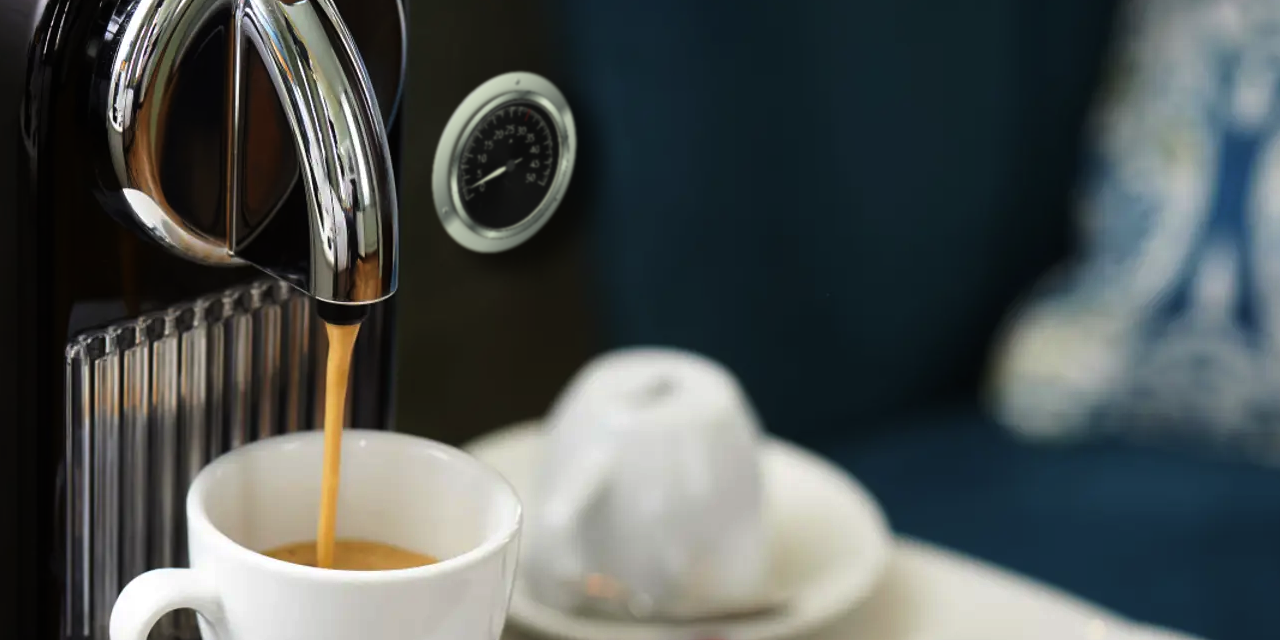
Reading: 2.5 A
